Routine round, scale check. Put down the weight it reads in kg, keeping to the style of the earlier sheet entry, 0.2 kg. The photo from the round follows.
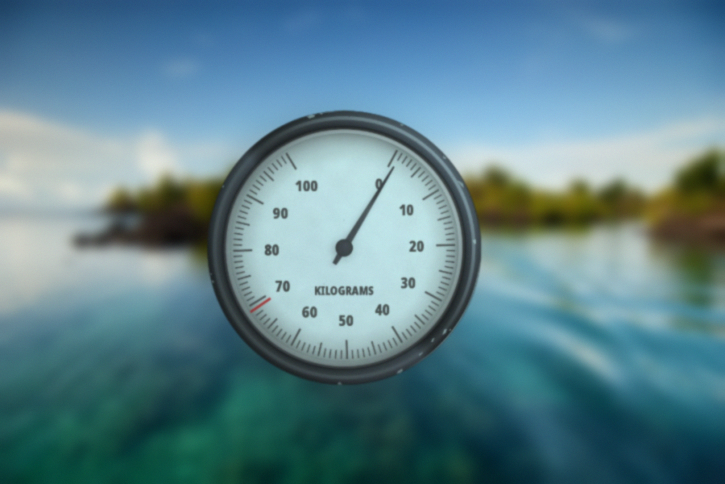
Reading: 1 kg
